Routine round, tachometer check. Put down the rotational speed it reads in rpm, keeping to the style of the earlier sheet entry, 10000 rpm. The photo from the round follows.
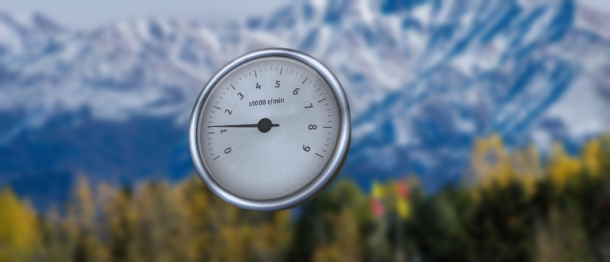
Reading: 1200 rpm
